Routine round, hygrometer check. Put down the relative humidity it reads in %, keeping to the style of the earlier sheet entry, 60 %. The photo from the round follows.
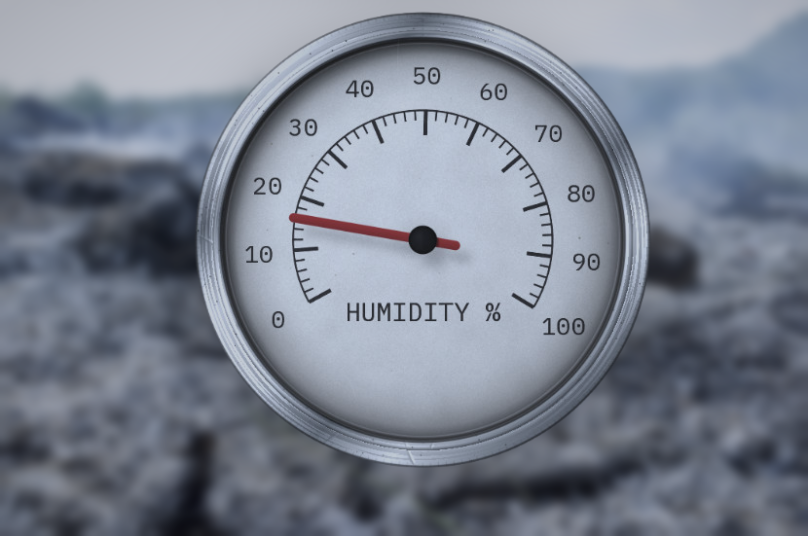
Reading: 16 %
